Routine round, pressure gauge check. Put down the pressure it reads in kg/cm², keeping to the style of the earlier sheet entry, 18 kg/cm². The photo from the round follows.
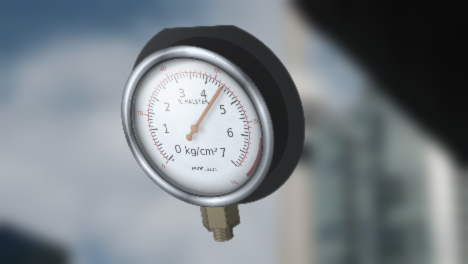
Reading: 4.5 kg/cm²
